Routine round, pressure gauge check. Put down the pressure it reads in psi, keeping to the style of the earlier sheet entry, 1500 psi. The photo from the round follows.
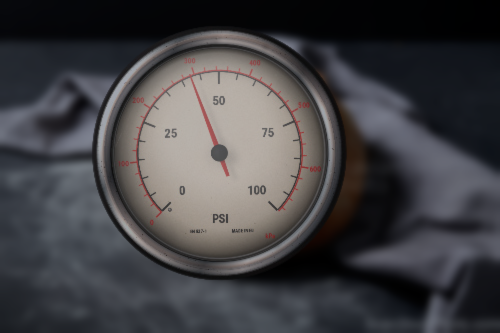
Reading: 42.5 psi
